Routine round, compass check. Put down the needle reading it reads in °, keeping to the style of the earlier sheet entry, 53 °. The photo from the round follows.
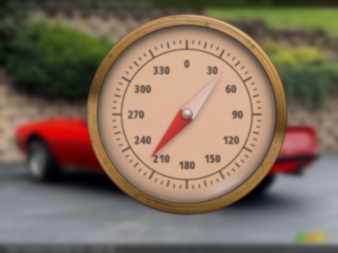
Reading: 220 °
